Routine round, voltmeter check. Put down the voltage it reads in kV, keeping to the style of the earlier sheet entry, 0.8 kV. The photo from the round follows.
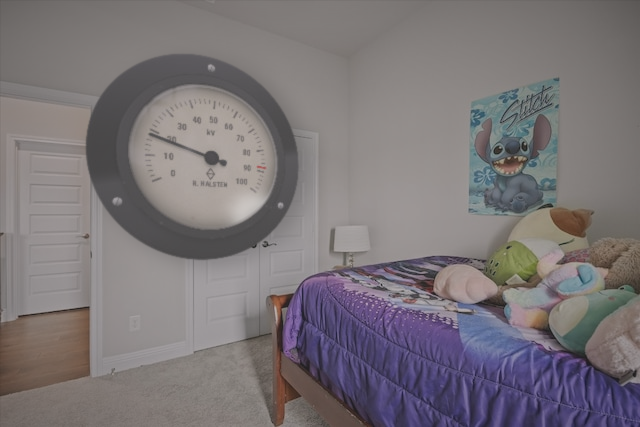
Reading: 18 kV
